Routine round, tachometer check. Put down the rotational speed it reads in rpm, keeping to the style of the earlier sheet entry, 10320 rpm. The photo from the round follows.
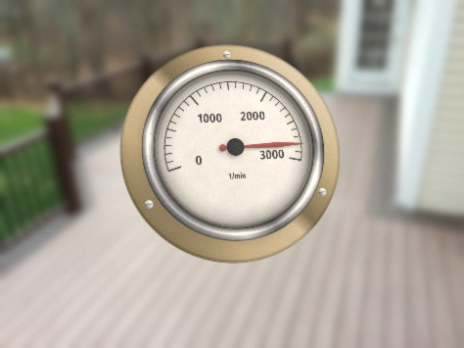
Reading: 2800 rpm
